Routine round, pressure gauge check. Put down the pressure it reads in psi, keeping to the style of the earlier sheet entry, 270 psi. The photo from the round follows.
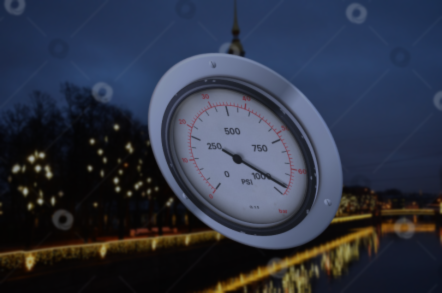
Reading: 950 psi
